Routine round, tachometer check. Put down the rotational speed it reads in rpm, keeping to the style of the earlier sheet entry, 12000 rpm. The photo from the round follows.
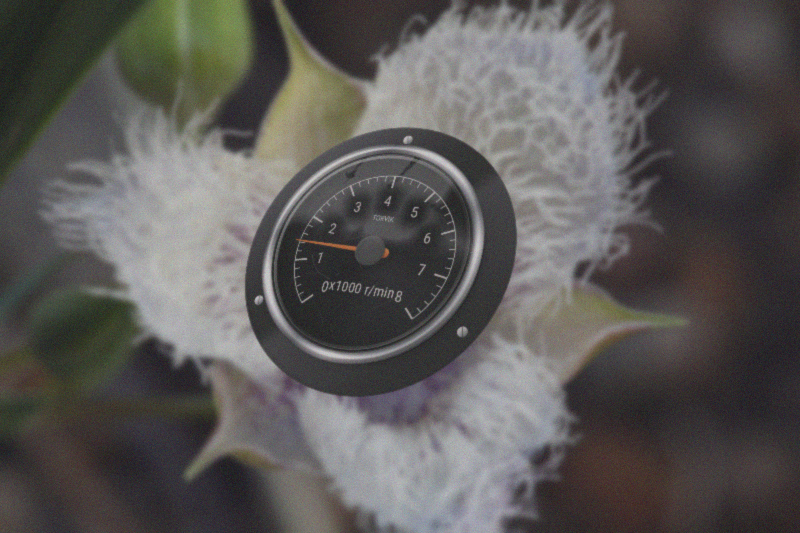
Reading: 1400 rpm
